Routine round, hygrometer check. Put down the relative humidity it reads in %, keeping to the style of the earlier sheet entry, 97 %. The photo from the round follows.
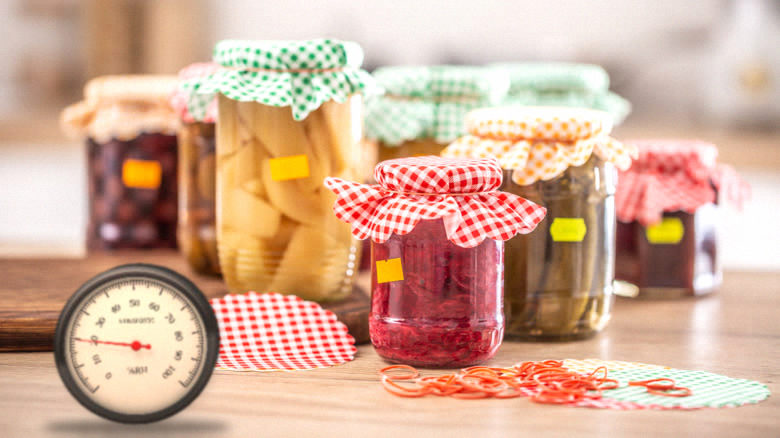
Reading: 20 %
